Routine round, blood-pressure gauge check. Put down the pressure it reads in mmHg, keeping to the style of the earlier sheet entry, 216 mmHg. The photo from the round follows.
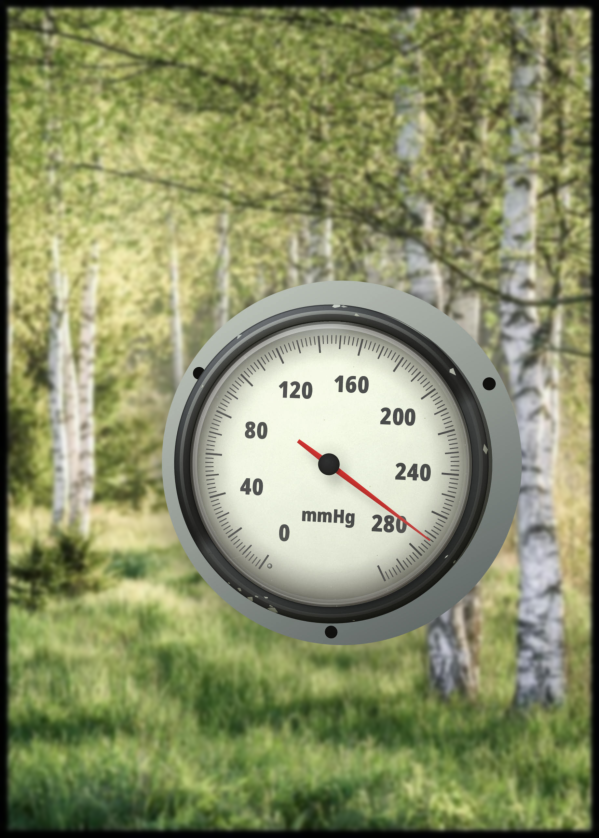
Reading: 272 mmHg
